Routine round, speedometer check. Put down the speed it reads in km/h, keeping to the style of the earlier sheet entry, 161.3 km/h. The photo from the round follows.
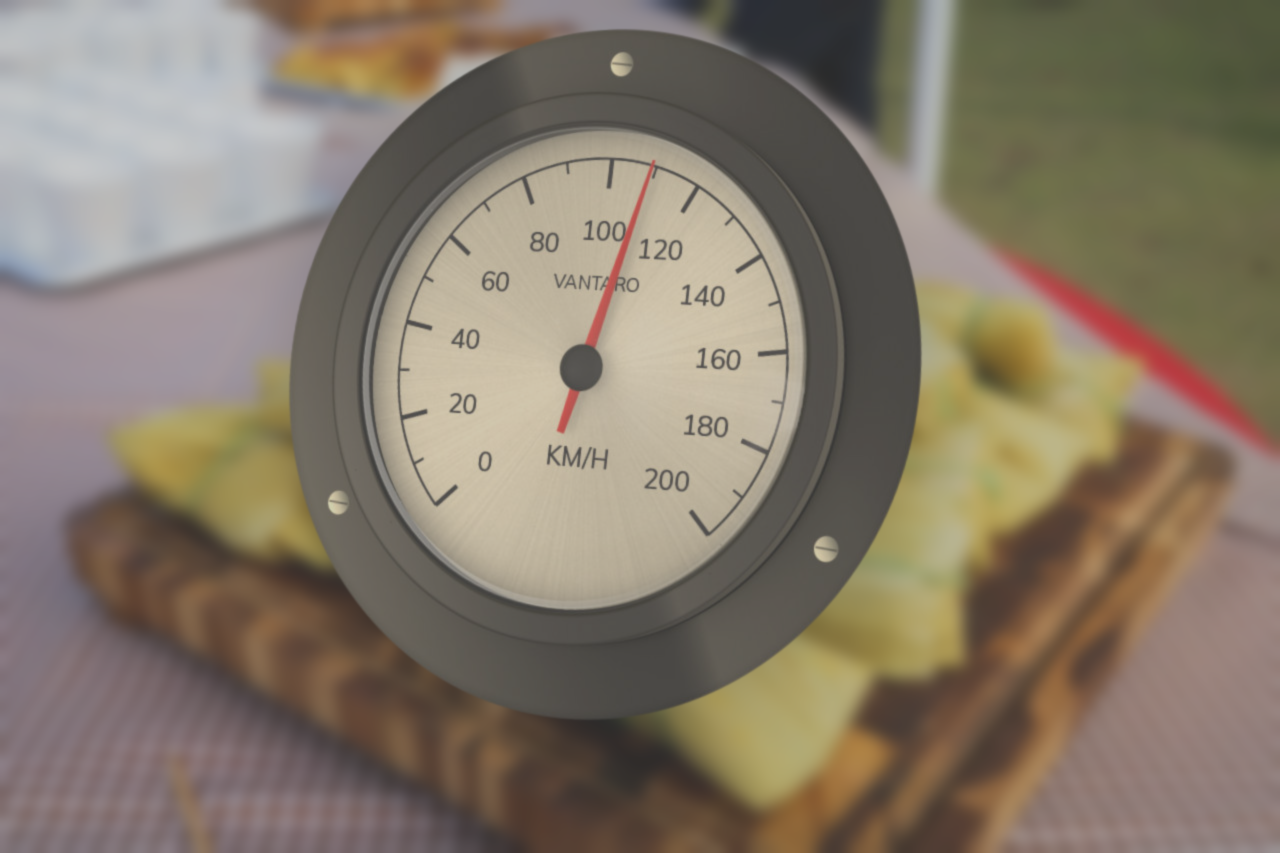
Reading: 110 km/h
